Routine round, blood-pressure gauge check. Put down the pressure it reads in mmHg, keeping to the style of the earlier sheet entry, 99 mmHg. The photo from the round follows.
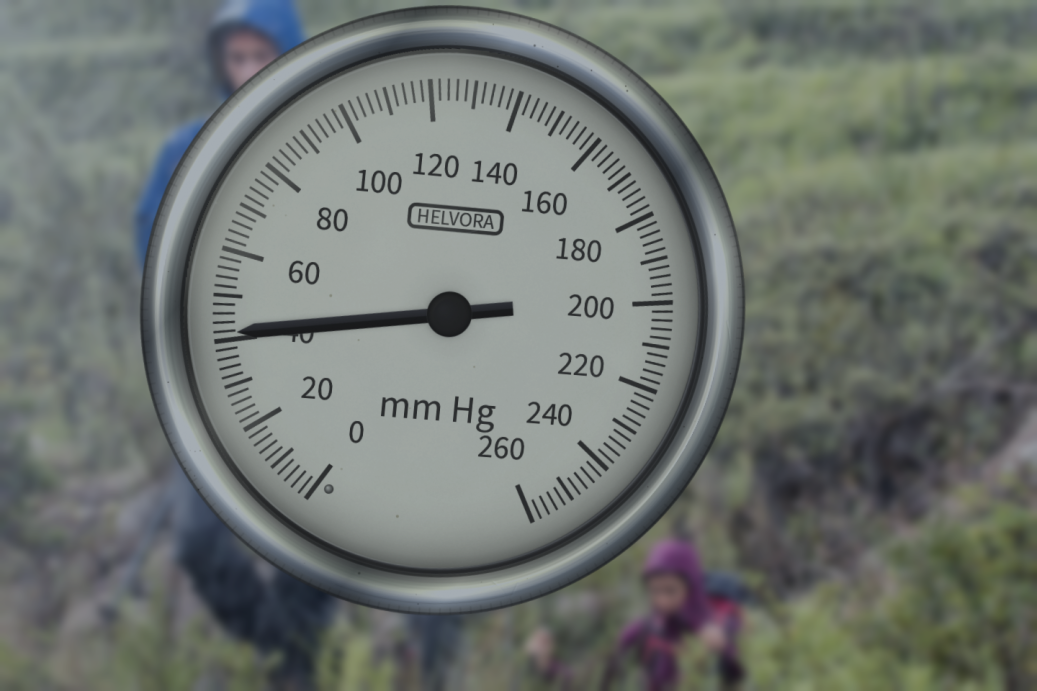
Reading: 42 mmHg
